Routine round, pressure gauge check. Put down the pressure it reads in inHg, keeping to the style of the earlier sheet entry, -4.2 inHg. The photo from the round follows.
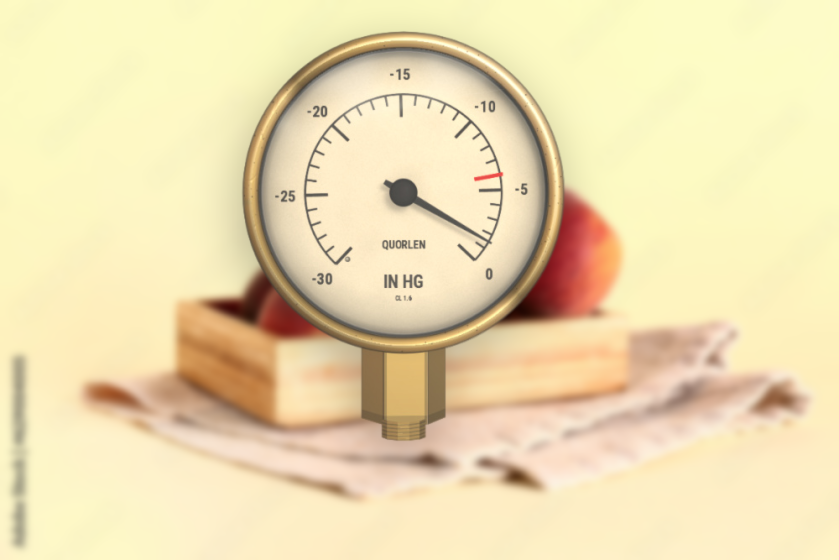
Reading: -1.5 inHg
